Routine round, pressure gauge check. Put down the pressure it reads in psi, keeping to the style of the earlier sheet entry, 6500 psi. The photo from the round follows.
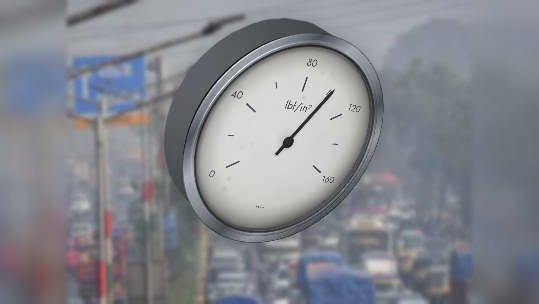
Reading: 100 psi
